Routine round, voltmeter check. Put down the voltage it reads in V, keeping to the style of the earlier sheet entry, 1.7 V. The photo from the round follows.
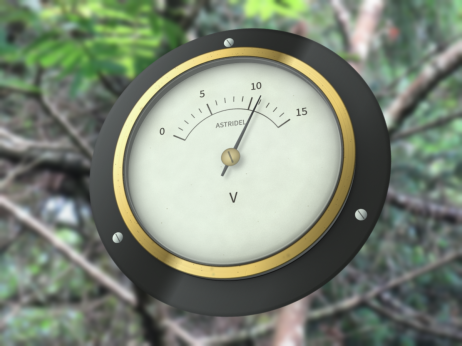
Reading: 11 V
